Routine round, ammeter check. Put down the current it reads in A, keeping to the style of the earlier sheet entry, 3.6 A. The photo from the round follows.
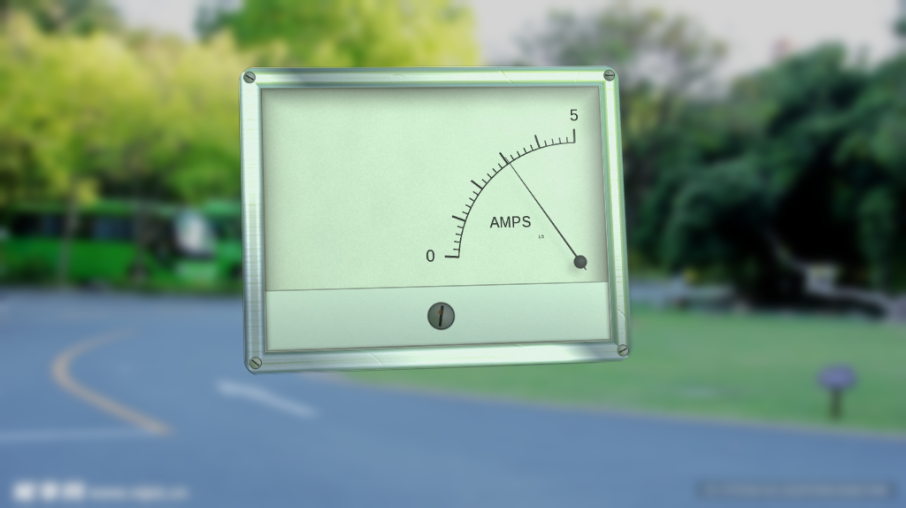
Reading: 3 A
